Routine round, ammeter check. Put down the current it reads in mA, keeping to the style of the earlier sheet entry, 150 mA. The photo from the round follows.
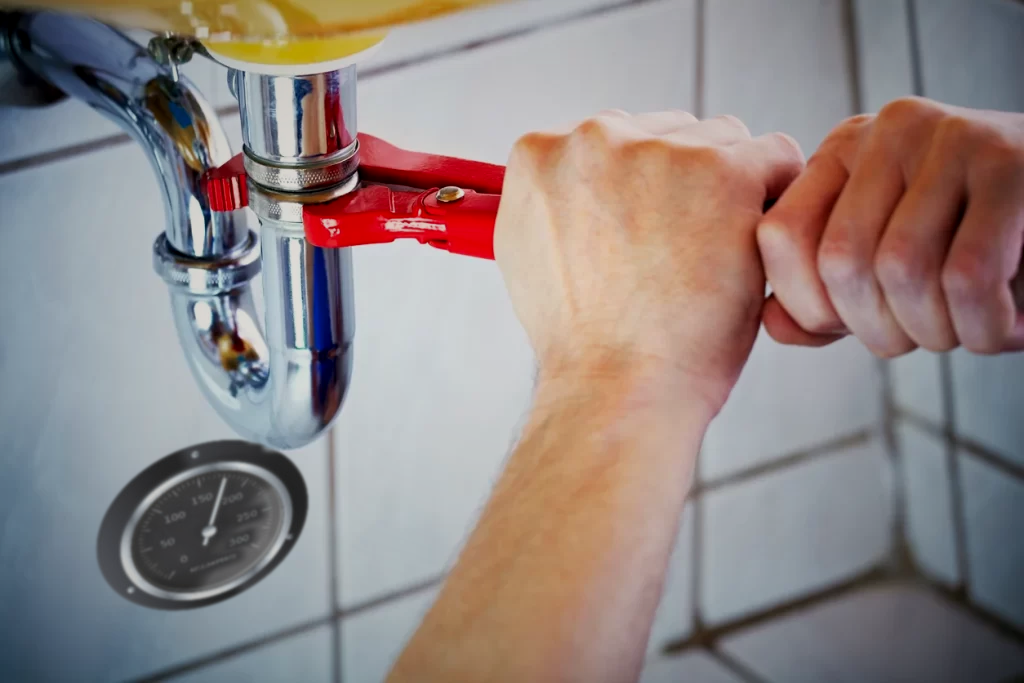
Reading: 175 mA
